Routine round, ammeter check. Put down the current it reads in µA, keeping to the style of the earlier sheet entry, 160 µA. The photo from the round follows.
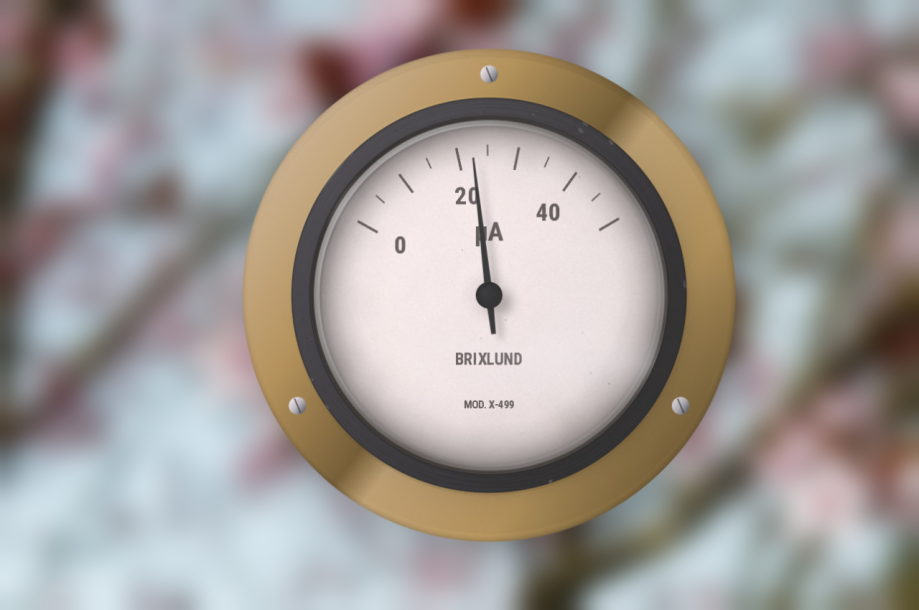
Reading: 22.5 µA
